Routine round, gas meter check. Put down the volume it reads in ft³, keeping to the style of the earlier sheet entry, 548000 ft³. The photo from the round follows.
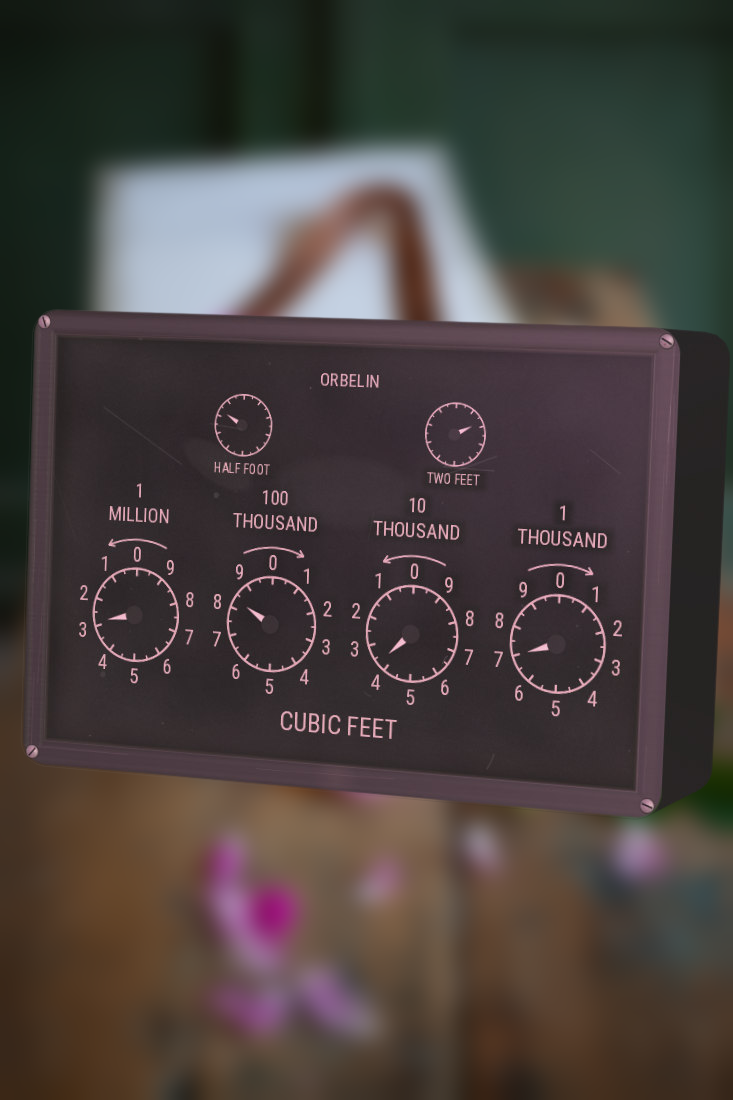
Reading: 283700 ft³
